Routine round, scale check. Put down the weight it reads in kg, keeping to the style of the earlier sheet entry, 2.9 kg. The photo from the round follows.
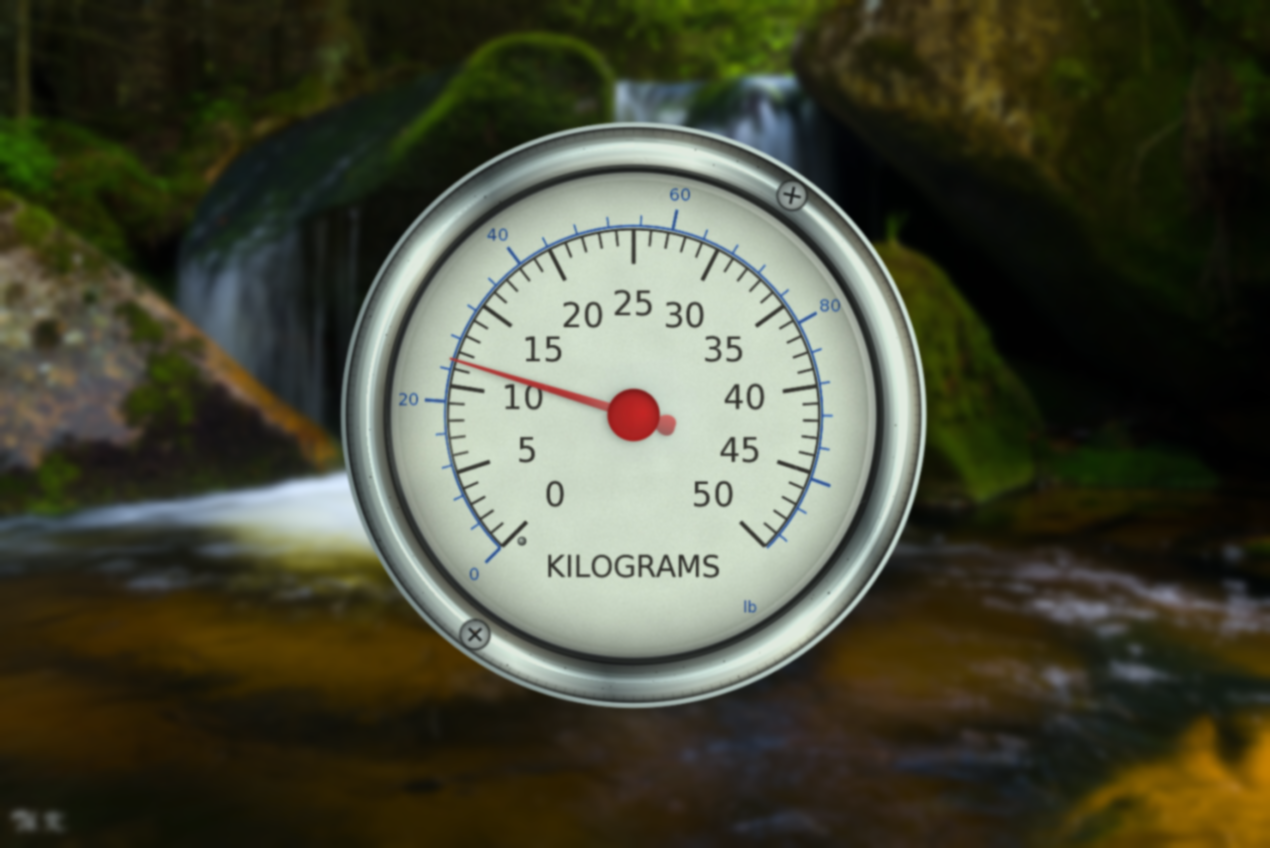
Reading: 11.5 kg
